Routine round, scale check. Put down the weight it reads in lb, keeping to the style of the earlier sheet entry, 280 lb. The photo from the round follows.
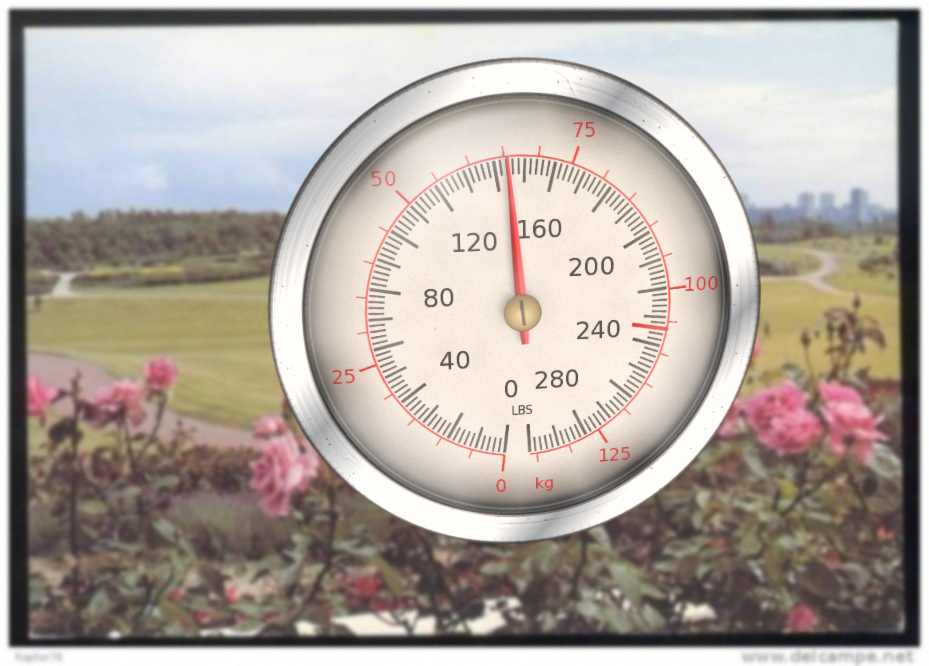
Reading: 144 lb
